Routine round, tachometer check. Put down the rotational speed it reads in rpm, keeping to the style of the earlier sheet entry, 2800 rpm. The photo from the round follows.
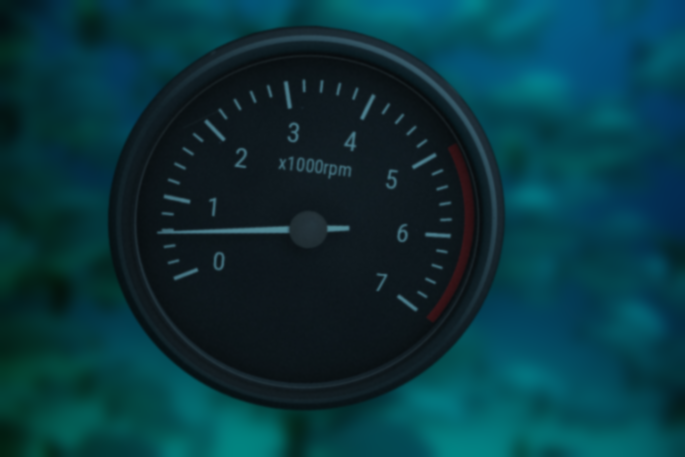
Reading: 600 rpm
